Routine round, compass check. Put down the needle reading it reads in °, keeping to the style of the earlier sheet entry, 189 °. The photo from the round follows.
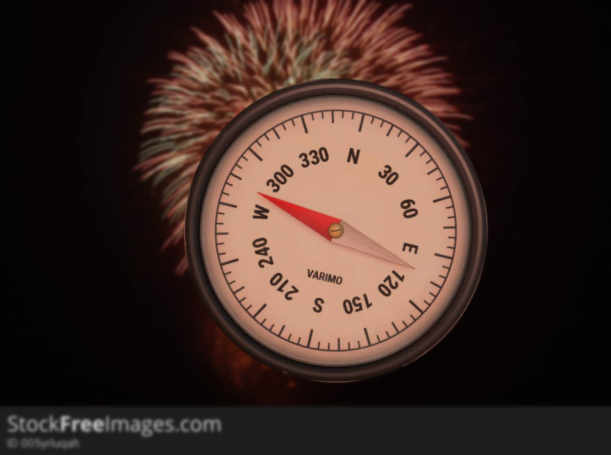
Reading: 282.5 °
